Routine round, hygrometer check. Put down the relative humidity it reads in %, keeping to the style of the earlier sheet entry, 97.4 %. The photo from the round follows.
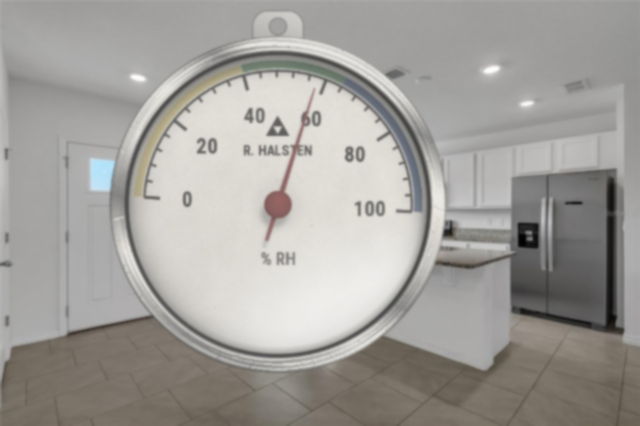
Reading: 58 %
